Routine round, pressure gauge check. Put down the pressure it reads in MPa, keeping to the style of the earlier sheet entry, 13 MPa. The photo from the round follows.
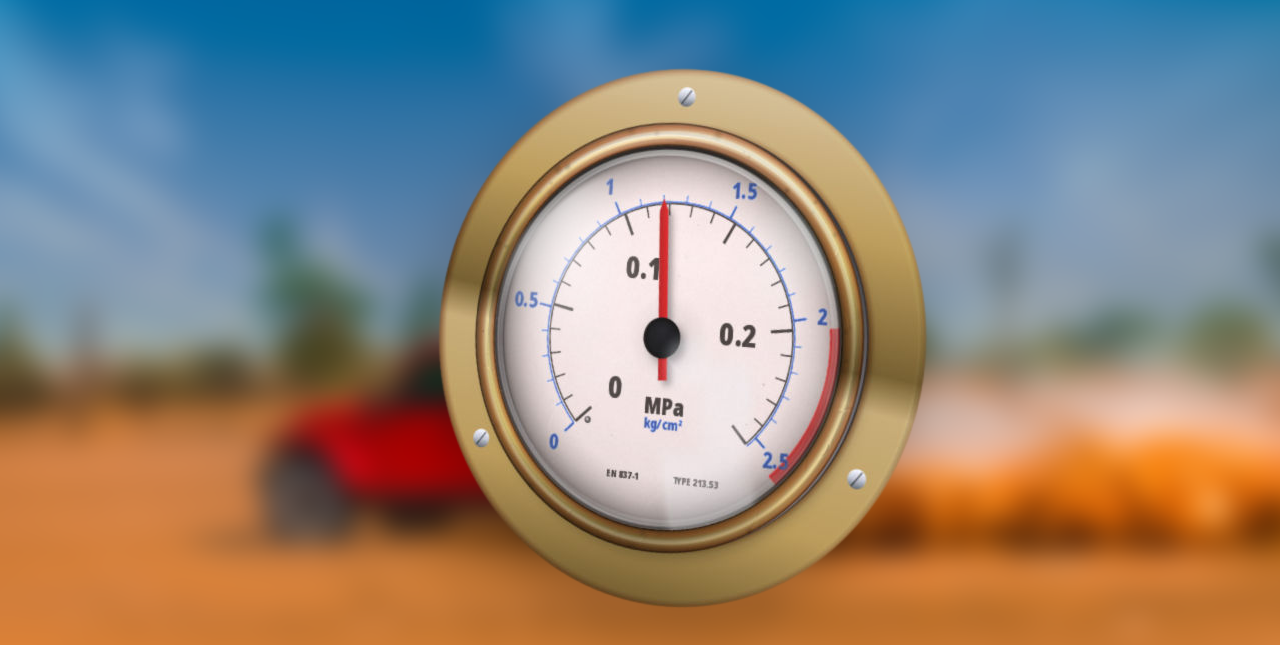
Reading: 0.12 MPa
